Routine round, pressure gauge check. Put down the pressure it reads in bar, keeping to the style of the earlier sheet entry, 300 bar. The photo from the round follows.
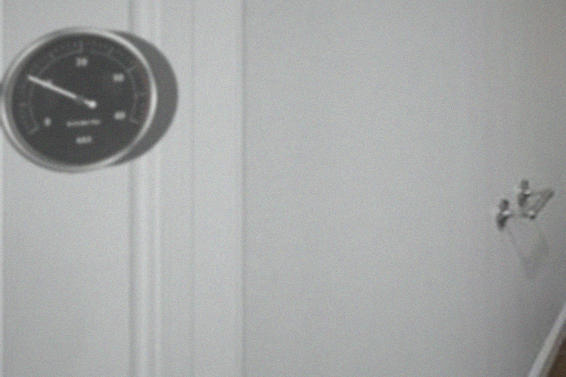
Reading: 10 bar
